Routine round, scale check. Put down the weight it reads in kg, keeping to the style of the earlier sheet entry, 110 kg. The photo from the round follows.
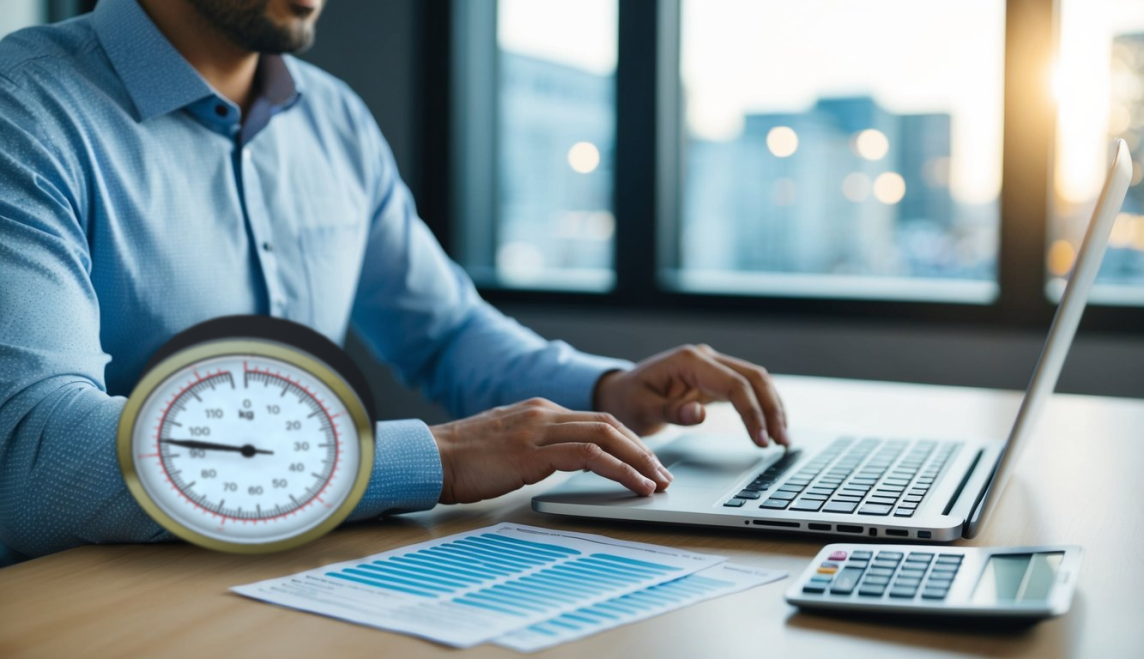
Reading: 95 kg
